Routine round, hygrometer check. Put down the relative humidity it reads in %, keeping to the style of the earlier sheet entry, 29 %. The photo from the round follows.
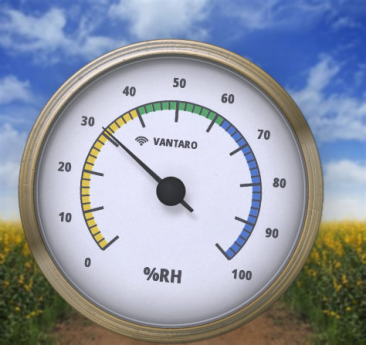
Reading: 31 %
